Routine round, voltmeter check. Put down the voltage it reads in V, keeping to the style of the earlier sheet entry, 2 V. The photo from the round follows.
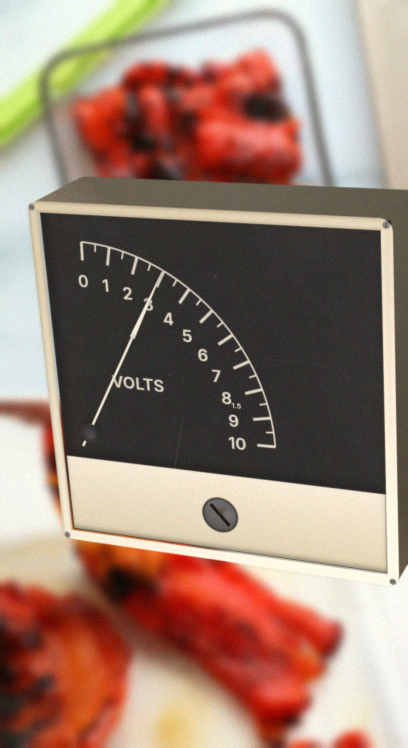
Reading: 3 V
